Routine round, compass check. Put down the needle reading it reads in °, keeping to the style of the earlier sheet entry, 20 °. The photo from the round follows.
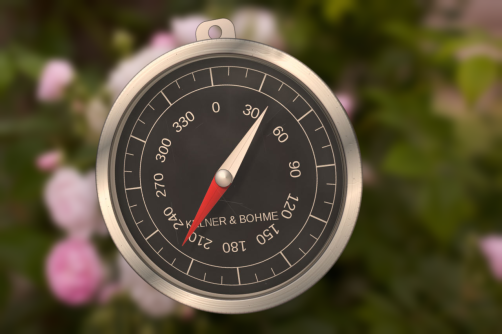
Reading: 220 °
